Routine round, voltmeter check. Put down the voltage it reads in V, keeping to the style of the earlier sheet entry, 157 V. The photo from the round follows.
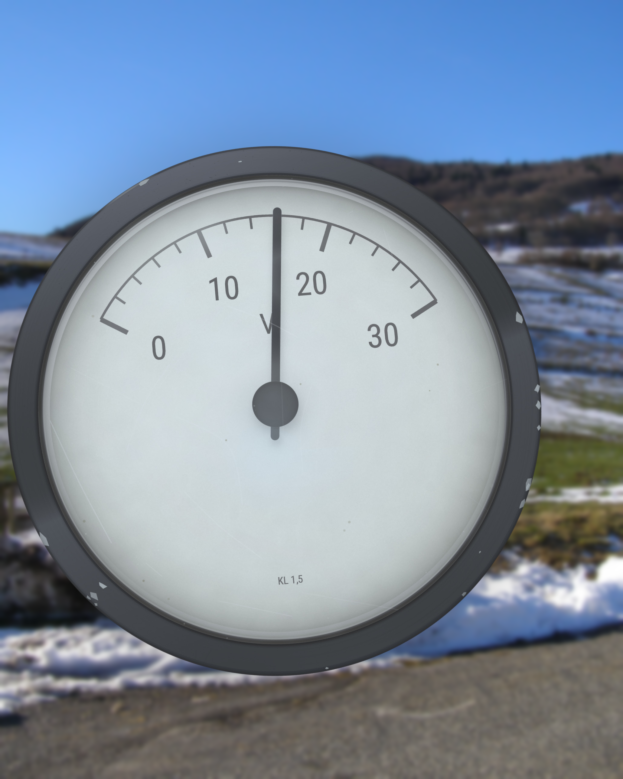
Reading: 16 V
